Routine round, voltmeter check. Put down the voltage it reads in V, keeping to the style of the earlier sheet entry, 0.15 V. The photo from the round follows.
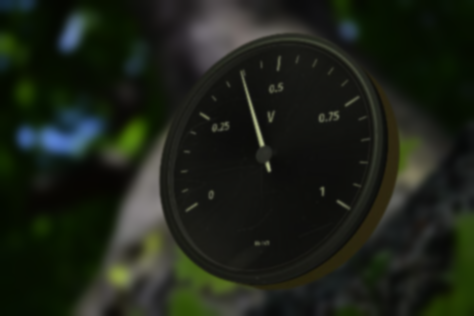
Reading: 0.4 V
